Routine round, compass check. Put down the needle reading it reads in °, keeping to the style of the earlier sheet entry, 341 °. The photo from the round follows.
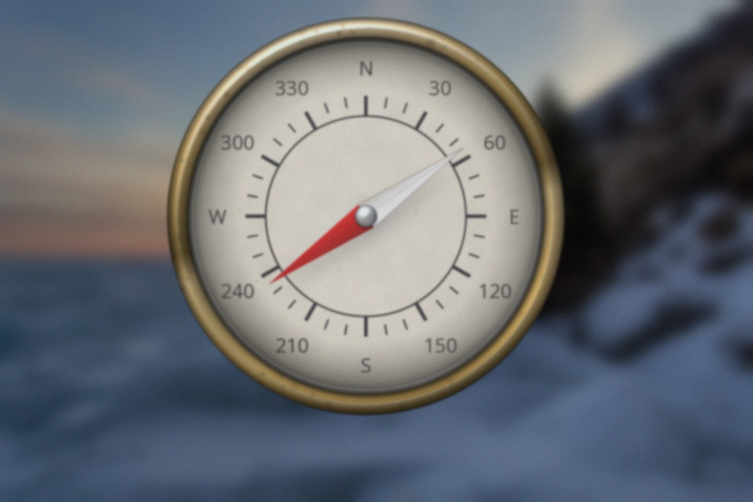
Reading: 235 °
